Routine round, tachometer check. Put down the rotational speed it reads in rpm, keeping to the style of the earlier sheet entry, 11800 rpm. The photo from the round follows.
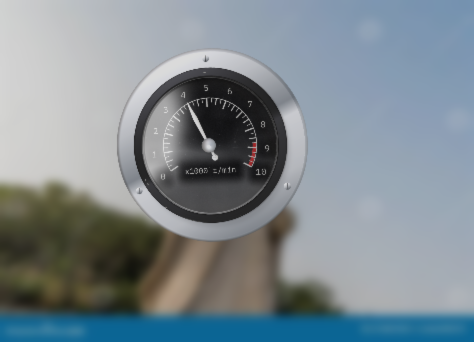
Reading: 4000 rpm
